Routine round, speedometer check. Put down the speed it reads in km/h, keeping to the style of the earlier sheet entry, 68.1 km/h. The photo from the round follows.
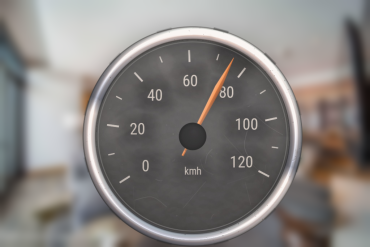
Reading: 75 km/h
